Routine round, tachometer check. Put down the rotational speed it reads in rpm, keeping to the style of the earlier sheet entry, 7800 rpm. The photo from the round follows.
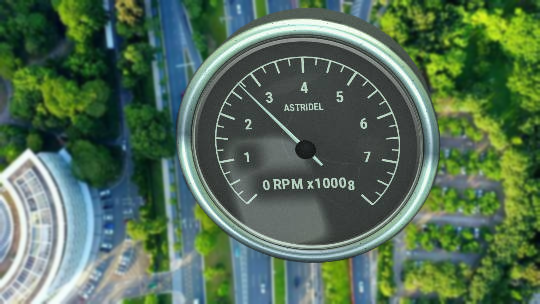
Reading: 2750 rpm
